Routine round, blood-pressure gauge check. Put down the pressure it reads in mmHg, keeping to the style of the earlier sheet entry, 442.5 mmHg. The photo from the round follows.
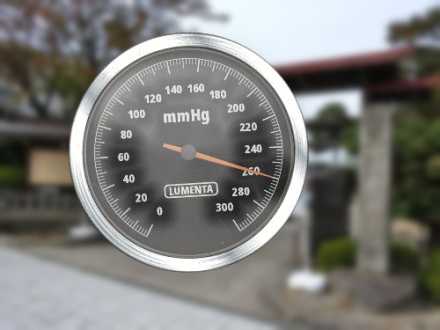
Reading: 260 mmHg
